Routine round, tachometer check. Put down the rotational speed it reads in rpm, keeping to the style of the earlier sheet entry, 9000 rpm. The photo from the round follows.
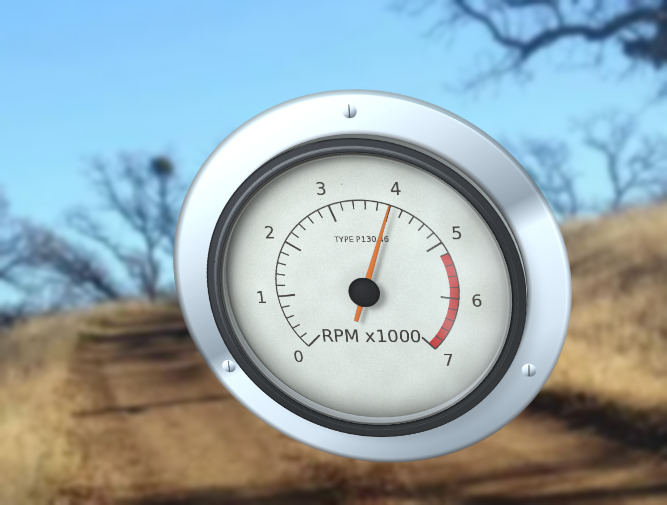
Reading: 4000 rpm
